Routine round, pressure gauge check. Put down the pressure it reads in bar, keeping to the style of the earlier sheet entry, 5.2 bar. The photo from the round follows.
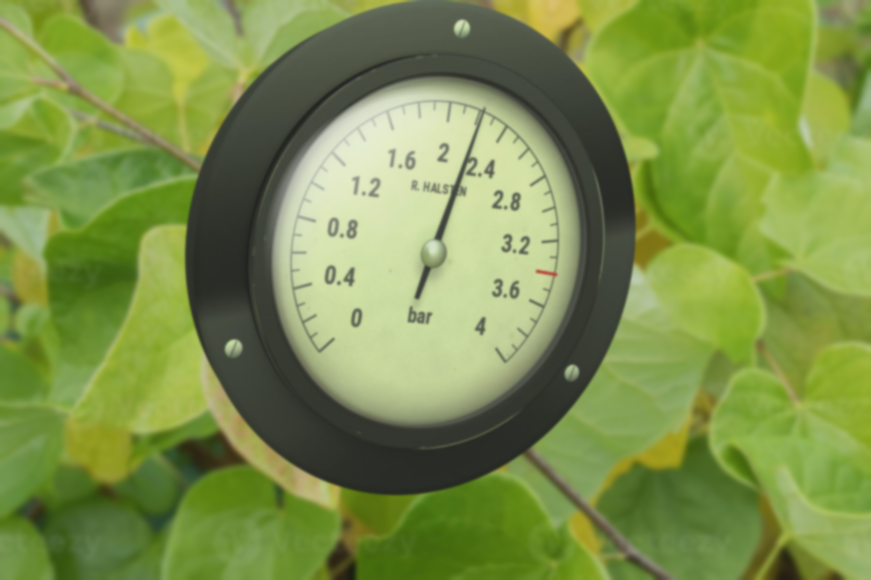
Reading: 2.2 bar
